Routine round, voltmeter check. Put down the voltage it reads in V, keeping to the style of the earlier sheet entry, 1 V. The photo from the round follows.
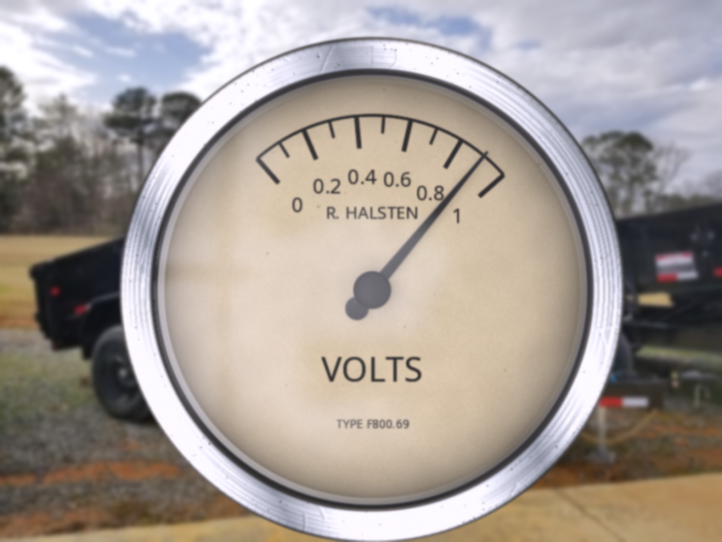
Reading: 0.9 V
